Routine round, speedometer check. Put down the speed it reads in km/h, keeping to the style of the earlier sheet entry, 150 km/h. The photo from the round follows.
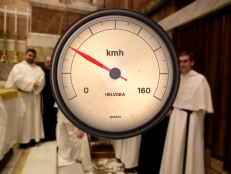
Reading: 40 km/h
